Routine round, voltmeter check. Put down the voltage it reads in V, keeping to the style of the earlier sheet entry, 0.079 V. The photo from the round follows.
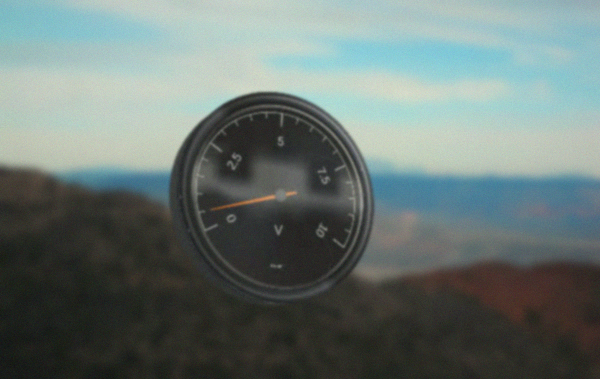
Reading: 0.5 V
